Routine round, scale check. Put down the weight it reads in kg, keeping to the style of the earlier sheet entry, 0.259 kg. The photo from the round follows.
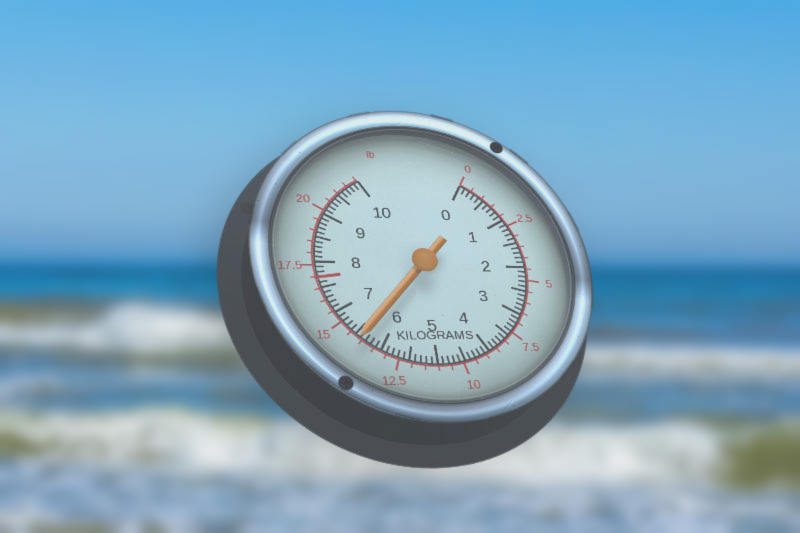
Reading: 6.4 kg
